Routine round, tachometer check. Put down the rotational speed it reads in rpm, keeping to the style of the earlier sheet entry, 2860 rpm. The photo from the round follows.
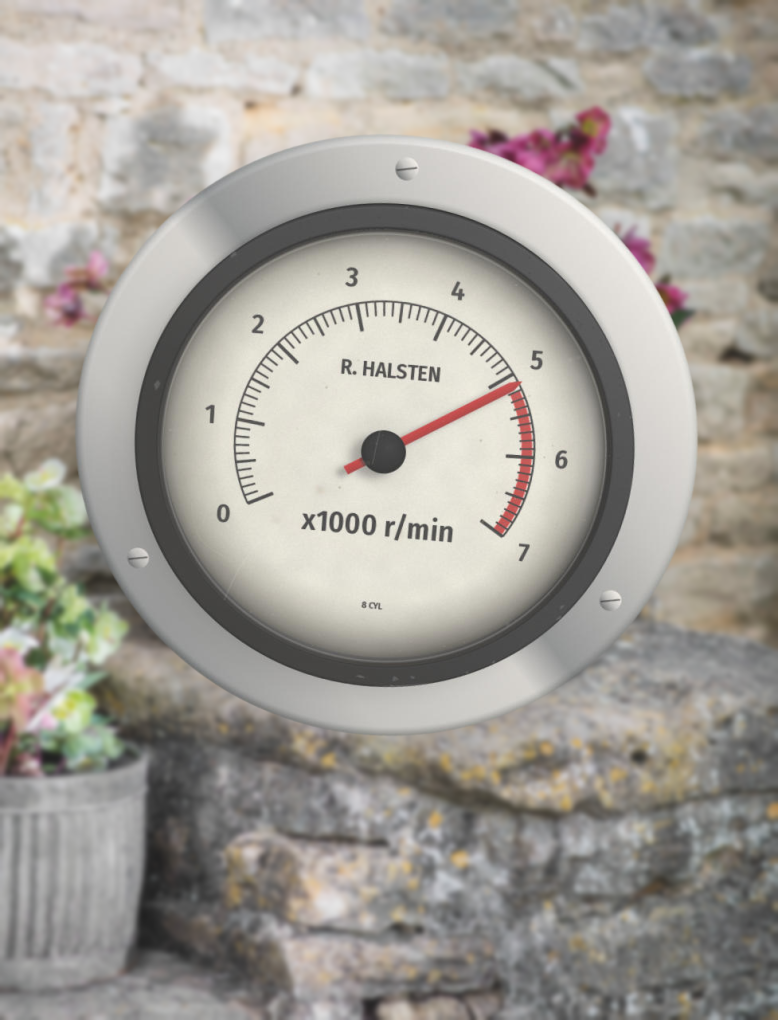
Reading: 5100 rpm
